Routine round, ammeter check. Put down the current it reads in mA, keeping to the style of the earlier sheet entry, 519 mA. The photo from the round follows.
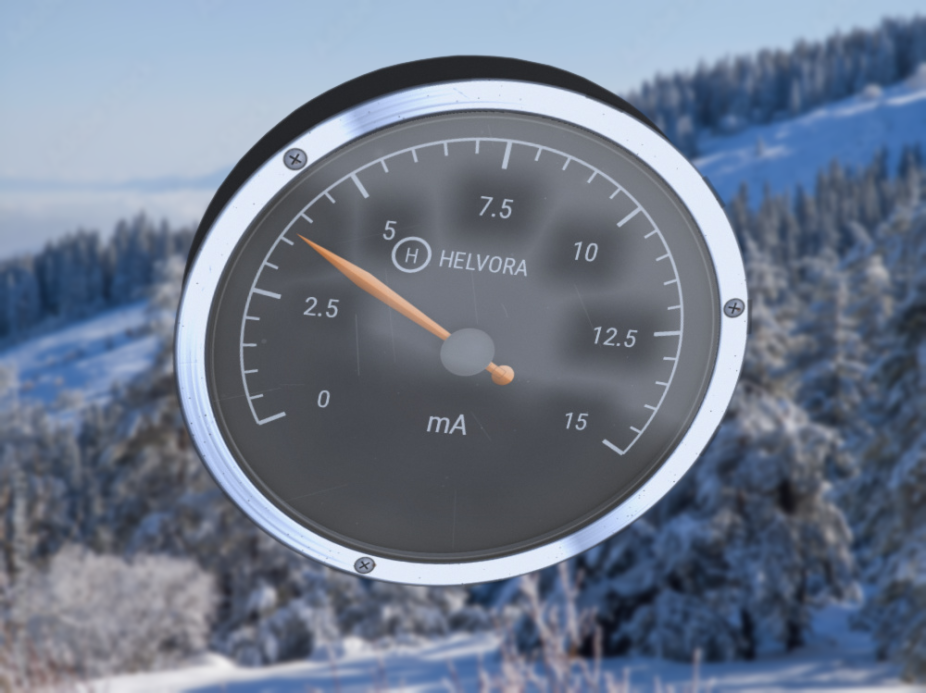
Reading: 3.75 mA
